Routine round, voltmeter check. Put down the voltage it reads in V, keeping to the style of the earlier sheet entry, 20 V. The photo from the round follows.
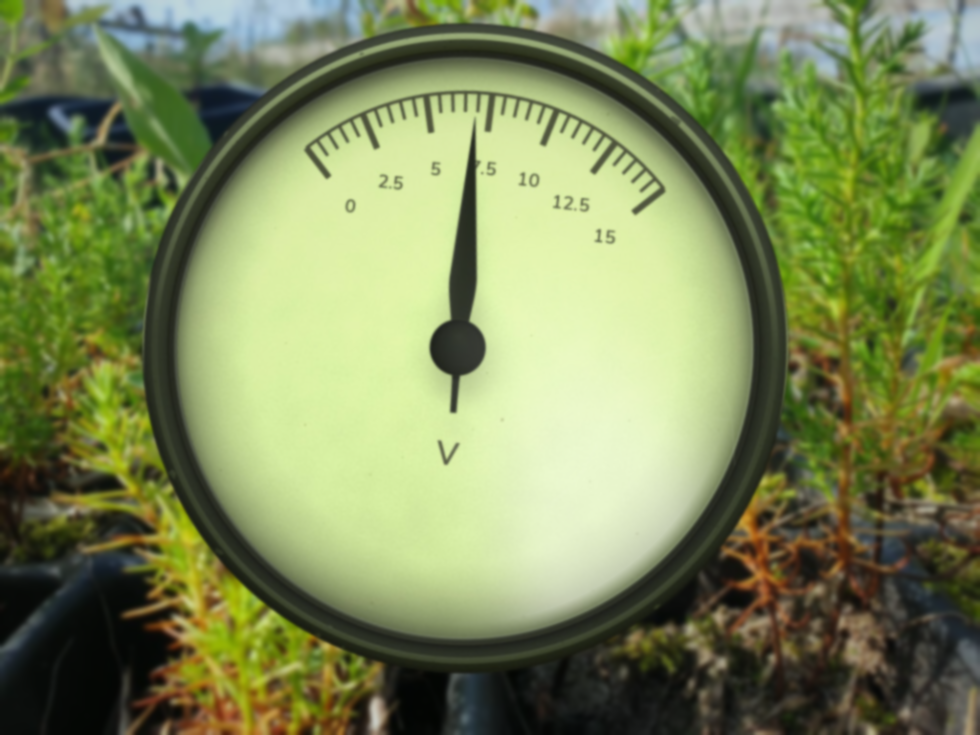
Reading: 7 V
